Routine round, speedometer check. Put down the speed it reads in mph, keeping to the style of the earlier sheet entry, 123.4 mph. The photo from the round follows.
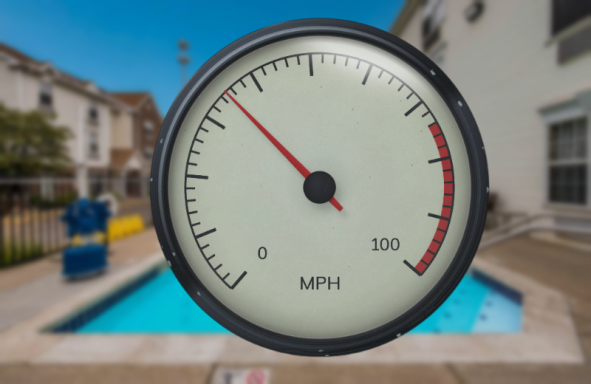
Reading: 35 mph
